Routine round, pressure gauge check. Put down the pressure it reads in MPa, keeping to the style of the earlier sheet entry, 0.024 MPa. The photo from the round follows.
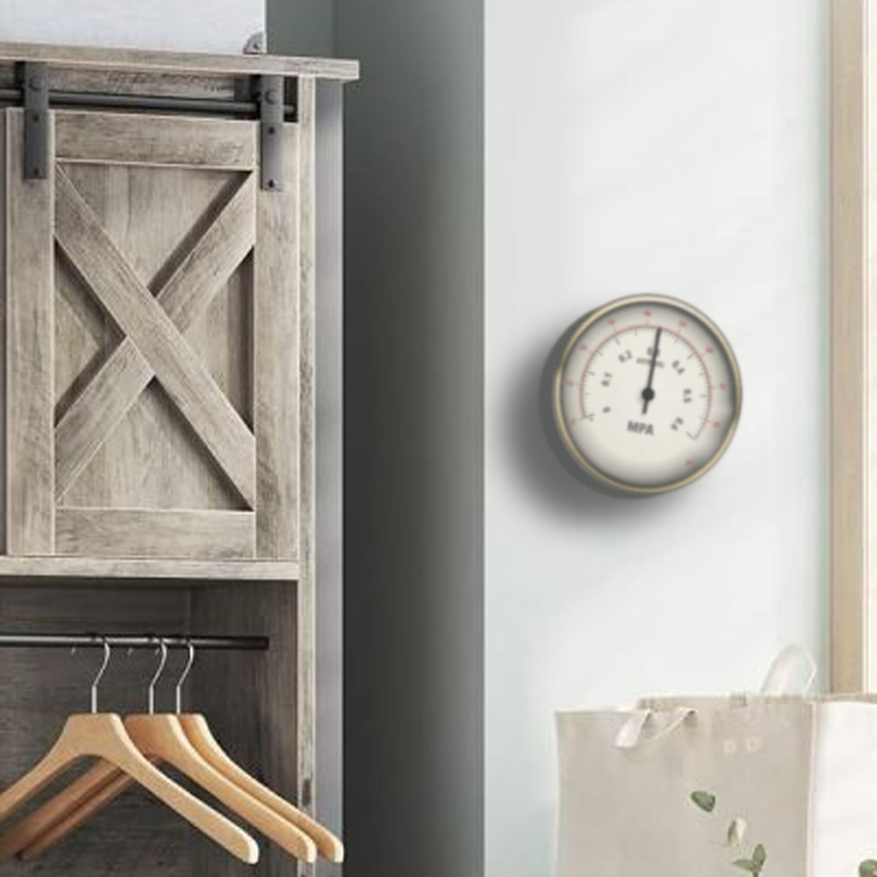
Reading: 0.3 MPa
